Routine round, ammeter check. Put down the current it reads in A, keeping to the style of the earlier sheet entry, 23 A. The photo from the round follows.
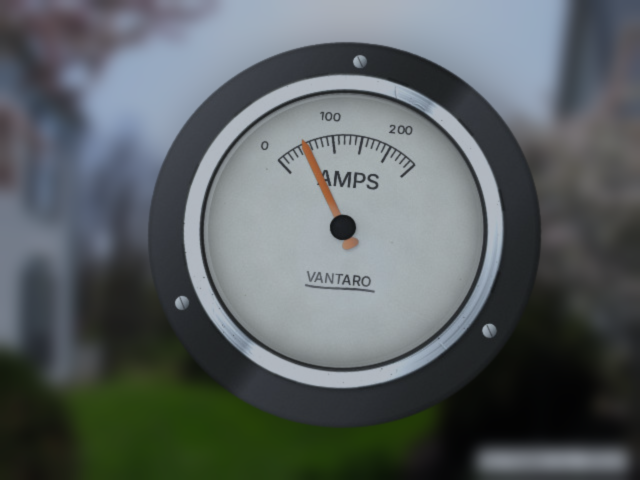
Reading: 50 A
